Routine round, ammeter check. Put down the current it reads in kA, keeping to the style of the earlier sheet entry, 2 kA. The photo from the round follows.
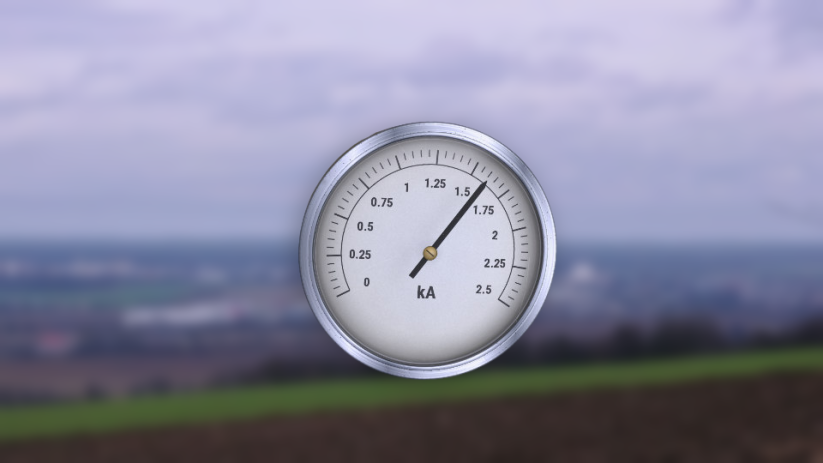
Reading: 1.6 kA
